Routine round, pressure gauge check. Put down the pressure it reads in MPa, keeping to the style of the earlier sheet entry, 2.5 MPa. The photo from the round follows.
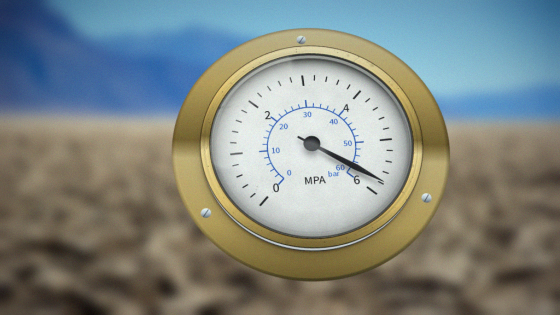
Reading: 5.8 MPa
